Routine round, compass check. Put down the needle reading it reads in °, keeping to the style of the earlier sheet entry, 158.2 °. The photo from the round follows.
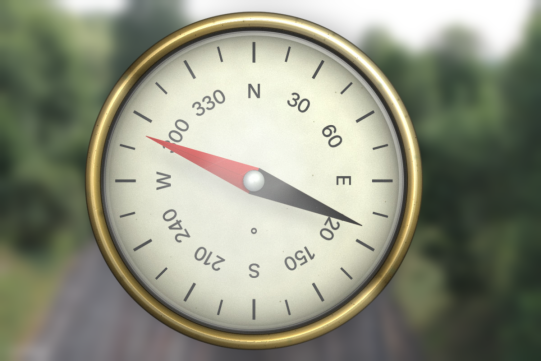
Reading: 292.5 °
